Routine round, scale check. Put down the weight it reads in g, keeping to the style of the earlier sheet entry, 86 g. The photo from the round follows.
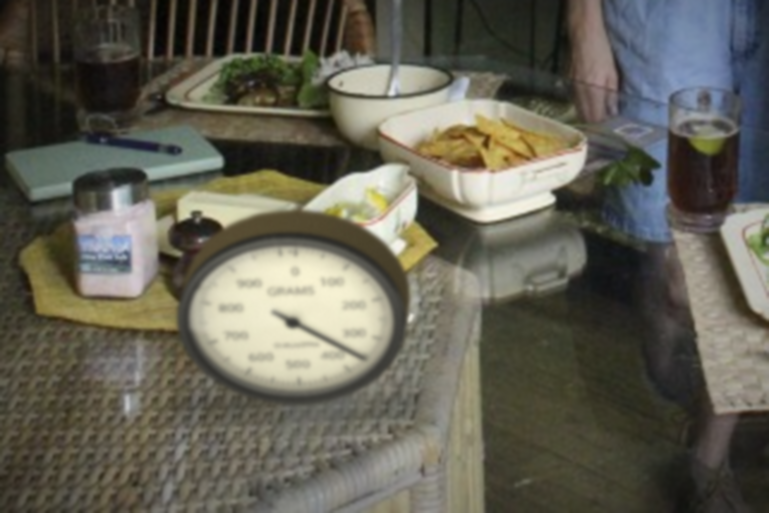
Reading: 350 g
